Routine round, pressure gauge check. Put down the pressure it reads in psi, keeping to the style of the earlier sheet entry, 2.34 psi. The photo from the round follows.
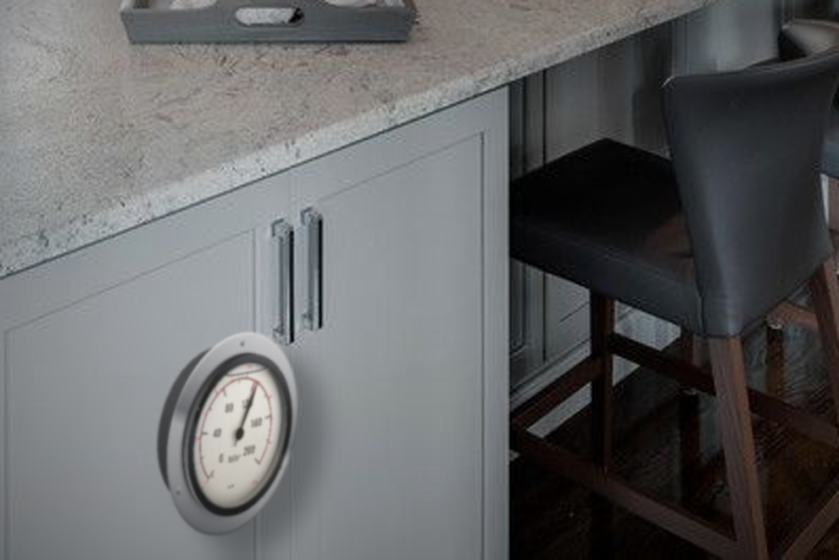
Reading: 120 psi
